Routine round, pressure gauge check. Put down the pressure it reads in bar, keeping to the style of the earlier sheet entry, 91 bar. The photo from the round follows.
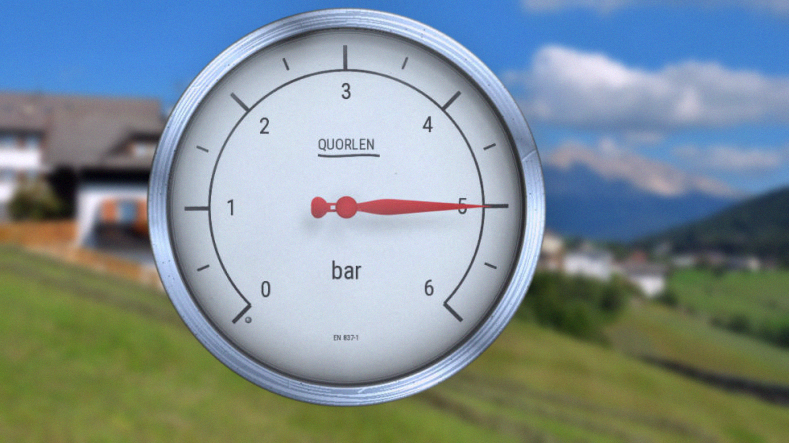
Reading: 5 bar
